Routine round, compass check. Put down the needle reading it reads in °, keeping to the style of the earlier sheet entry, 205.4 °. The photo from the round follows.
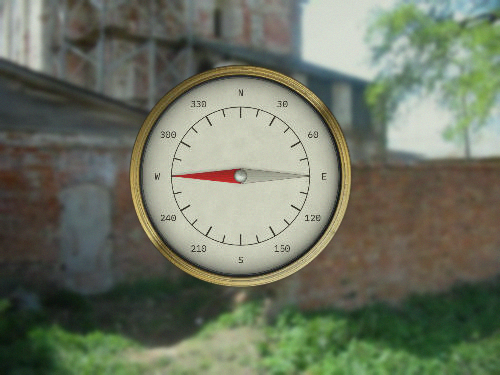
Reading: 270 °
